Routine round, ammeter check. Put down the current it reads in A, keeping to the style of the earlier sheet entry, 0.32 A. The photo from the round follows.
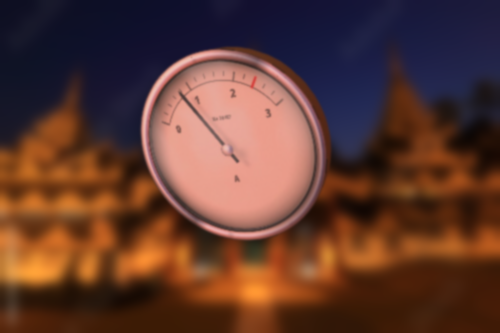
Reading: 0.8 A
